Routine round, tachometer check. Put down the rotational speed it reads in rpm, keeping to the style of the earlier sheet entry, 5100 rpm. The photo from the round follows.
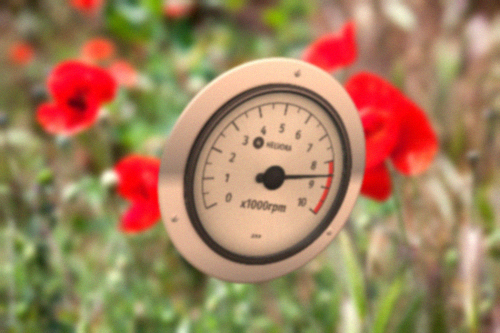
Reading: 8500 rpm
